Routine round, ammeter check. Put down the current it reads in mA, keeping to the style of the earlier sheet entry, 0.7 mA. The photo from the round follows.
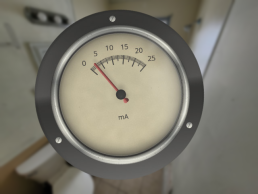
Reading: 2.5 mA
